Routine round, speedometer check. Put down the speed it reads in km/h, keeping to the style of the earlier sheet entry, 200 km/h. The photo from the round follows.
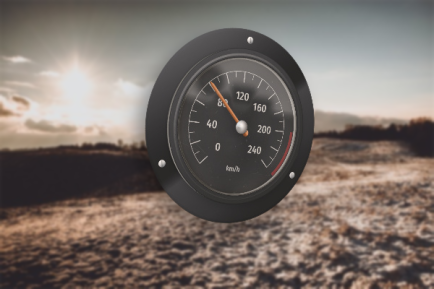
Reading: 80 km/h
